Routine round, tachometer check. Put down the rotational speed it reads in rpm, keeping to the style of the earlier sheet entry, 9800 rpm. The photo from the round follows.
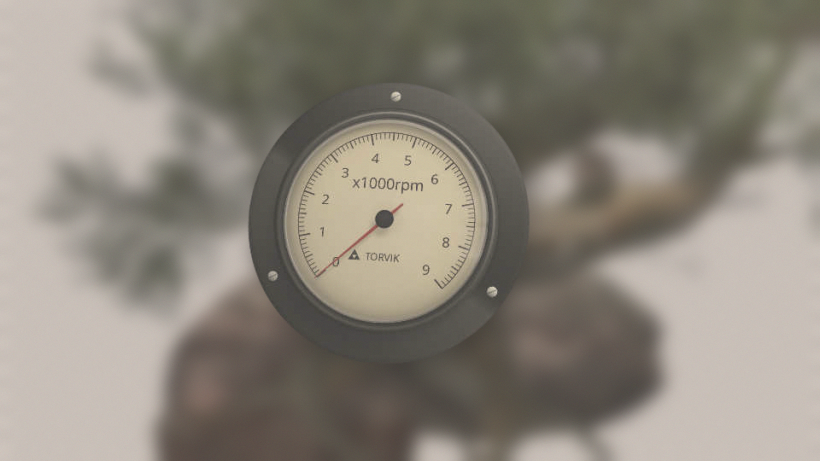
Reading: 0 rpm
